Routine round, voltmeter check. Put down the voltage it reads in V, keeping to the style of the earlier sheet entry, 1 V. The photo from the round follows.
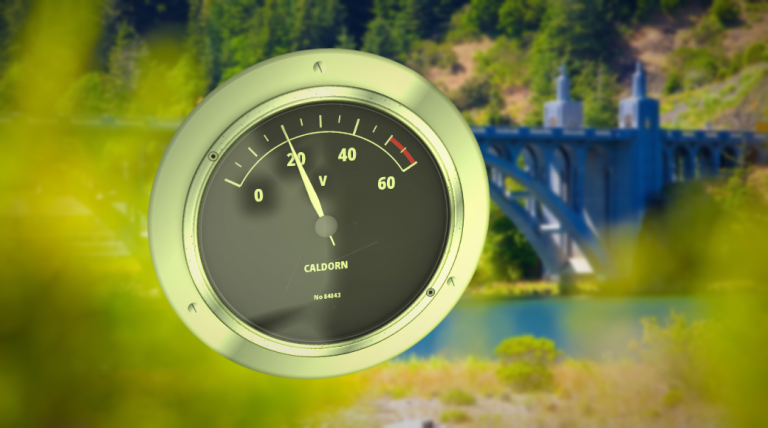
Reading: 20 V
